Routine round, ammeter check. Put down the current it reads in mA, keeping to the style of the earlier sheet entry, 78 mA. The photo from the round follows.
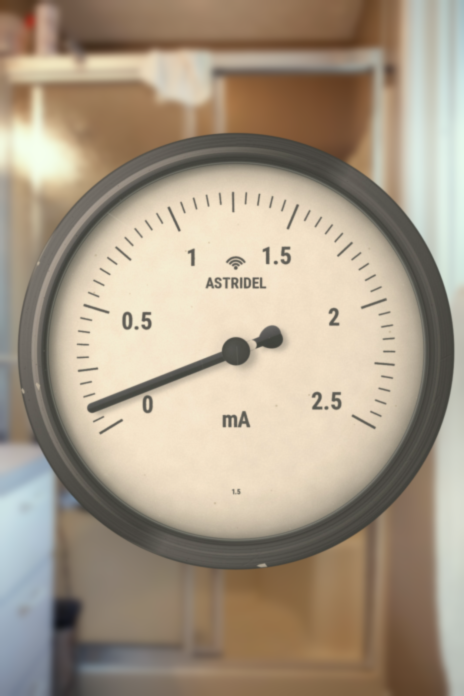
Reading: 0.1 mA
